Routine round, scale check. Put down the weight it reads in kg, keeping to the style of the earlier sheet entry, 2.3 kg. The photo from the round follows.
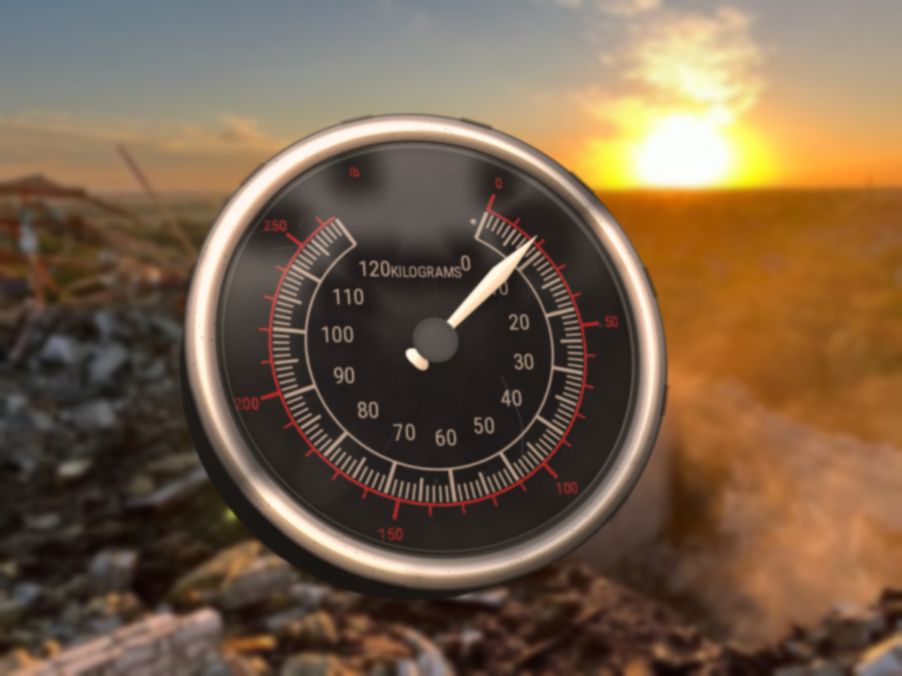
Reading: 8 kg
